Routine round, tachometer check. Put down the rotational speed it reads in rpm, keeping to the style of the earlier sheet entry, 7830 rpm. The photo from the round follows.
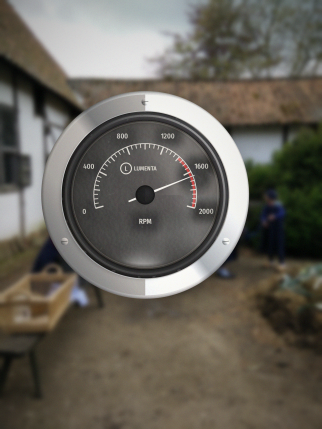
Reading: 1650 rpm
